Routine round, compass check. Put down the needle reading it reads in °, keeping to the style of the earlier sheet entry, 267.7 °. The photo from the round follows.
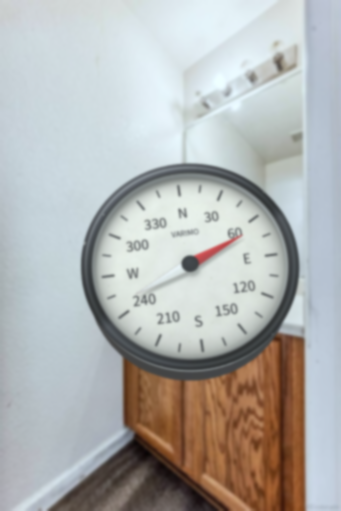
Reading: 67.5 °
